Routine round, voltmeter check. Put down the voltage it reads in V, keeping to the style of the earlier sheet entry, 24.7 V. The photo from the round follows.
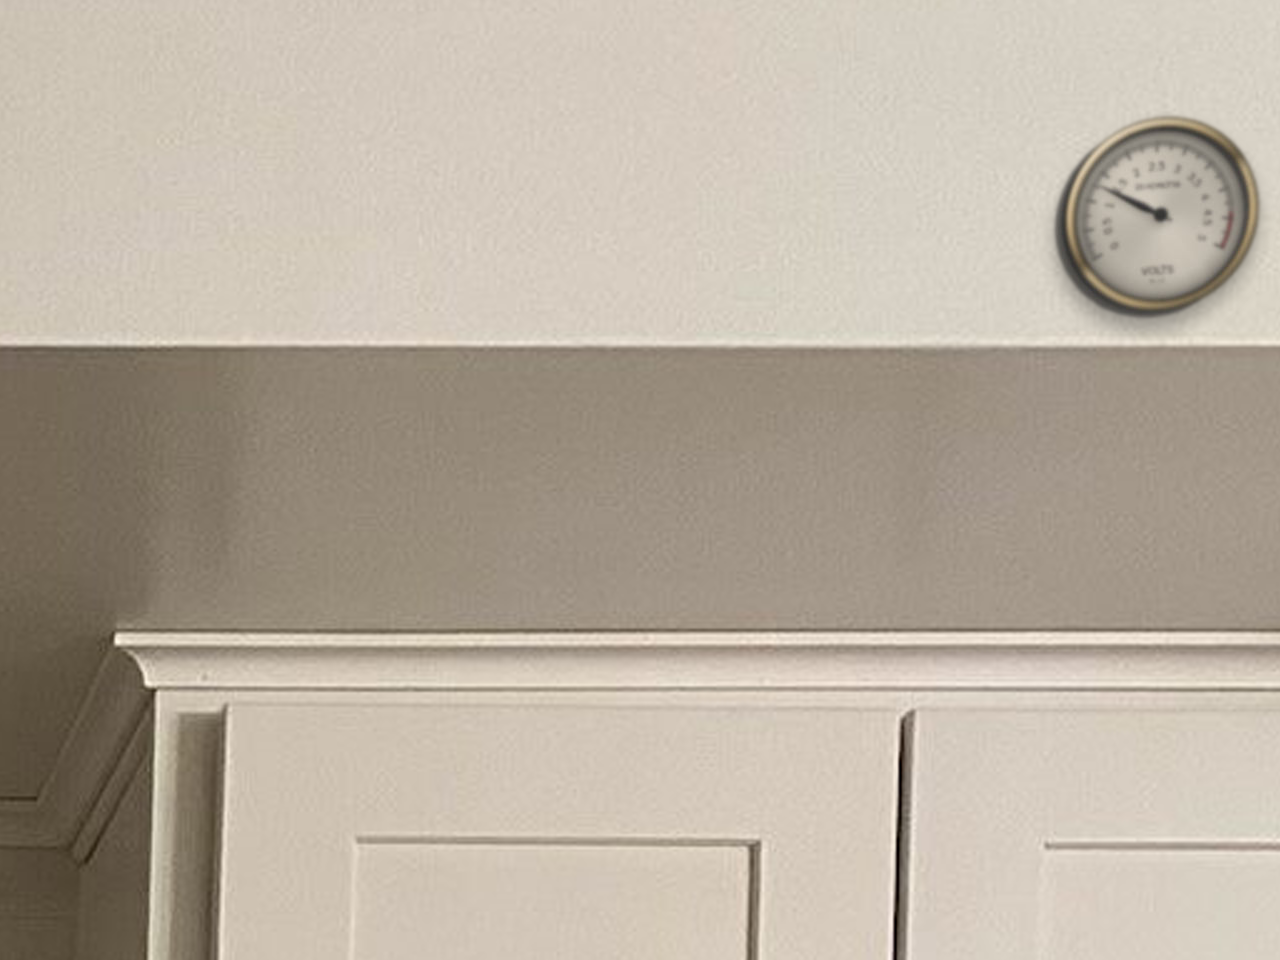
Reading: 1.25 V
